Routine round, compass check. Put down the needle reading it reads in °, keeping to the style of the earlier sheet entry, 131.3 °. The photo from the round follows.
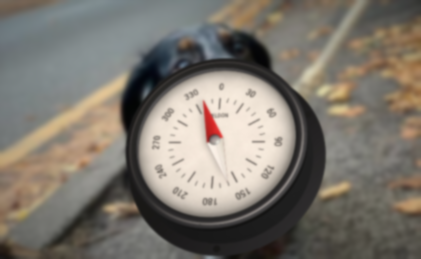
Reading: 340 °
